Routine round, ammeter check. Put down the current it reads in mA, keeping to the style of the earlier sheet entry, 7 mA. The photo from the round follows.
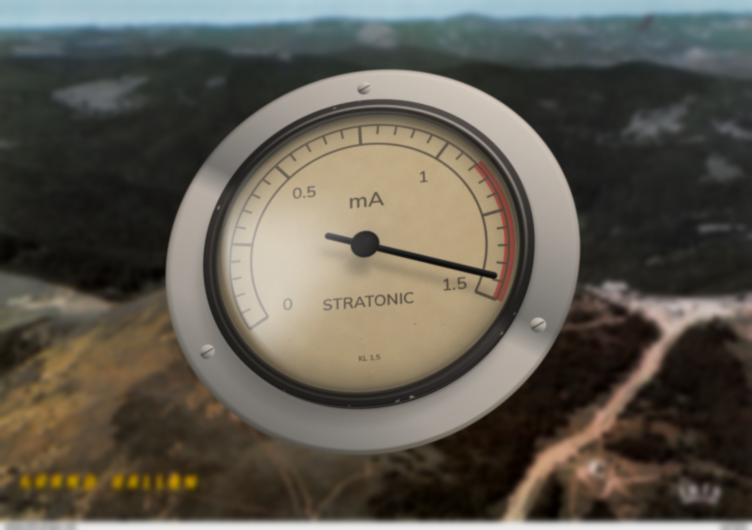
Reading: 1.45 mA
